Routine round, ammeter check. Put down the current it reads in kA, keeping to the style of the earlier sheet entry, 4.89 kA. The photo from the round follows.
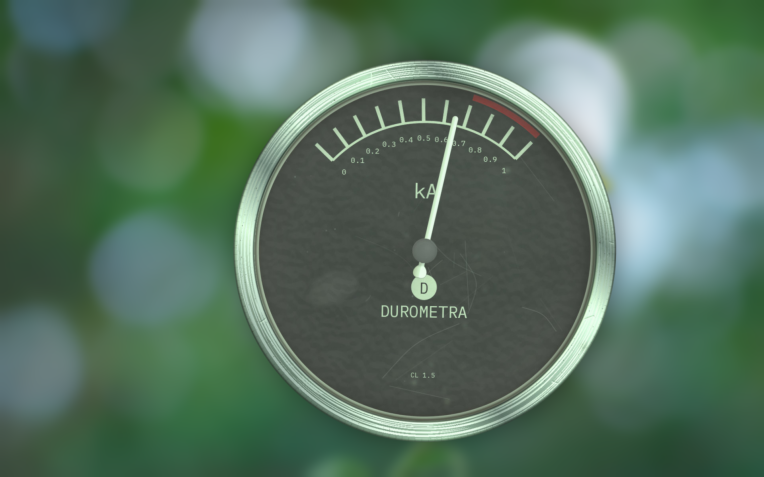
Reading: 0.65 kA
